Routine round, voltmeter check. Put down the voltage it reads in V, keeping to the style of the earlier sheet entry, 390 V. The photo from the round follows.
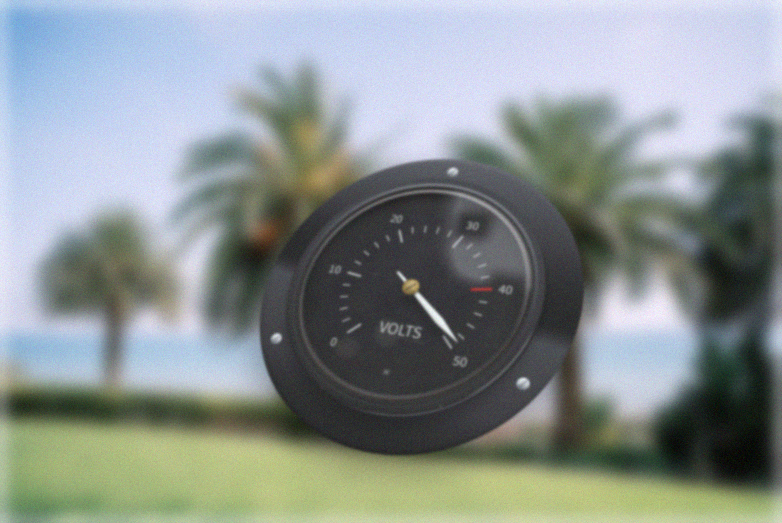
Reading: 49 V
